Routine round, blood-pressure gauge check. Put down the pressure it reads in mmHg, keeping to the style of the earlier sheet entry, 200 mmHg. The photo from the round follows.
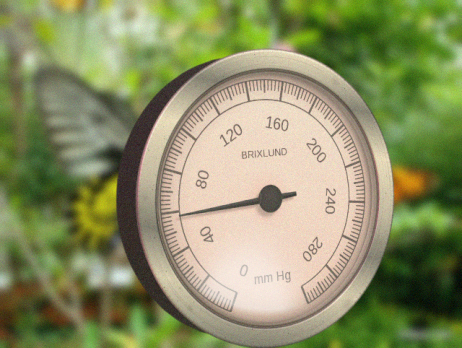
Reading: 58 mmHg
